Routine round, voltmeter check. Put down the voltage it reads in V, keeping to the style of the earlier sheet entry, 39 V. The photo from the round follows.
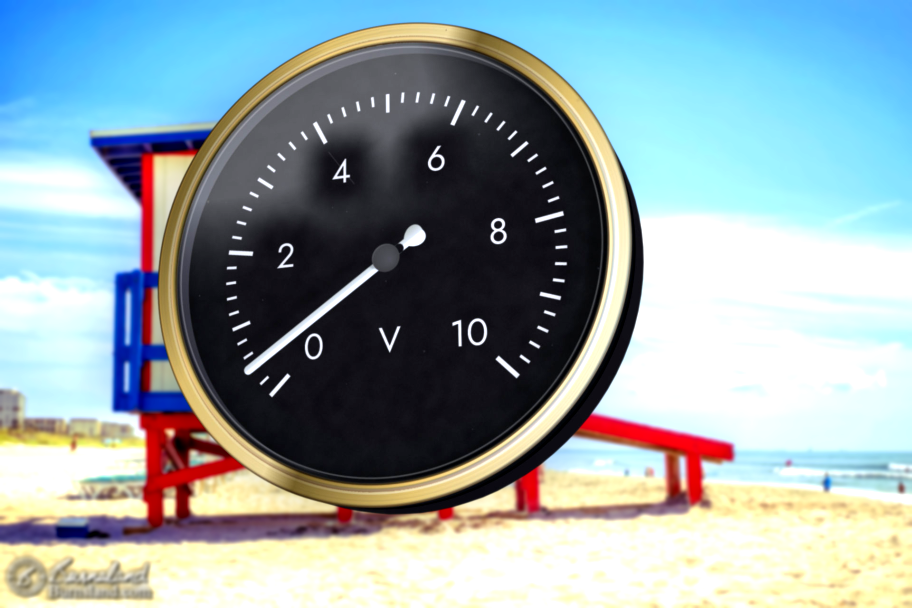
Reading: 0.4 V
